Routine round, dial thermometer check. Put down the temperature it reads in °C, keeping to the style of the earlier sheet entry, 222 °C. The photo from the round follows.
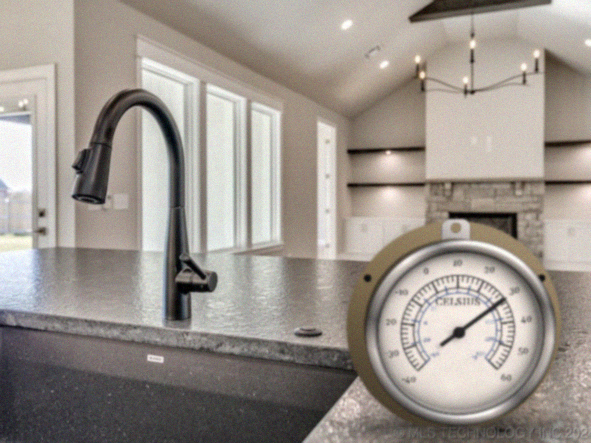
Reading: 30 °C
